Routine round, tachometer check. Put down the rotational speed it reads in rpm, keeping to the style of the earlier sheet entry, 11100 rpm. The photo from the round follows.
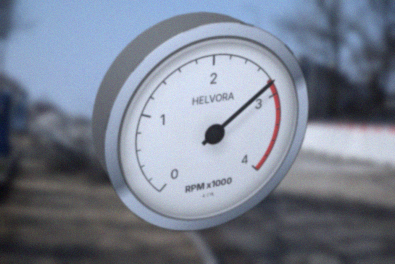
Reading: 2800 rpm
